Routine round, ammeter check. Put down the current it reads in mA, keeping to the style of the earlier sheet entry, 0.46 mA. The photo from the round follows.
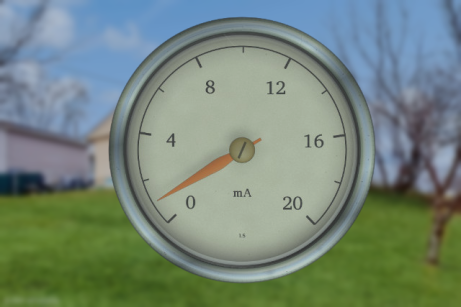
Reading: 1 mA
